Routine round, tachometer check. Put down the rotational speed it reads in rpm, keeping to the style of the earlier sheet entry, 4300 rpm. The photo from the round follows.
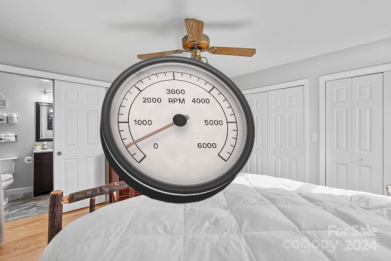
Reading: 400 rpm
